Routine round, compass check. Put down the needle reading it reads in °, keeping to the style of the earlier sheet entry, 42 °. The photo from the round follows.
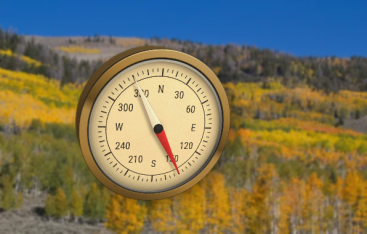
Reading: 150 °
